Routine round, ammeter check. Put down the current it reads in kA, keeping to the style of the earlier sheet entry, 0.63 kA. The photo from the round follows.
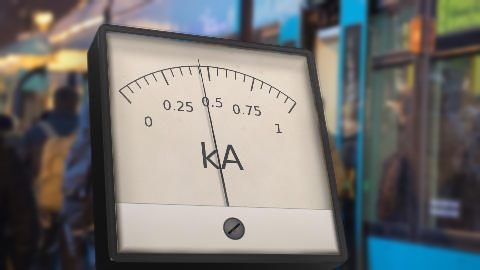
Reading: 0.45 kA
